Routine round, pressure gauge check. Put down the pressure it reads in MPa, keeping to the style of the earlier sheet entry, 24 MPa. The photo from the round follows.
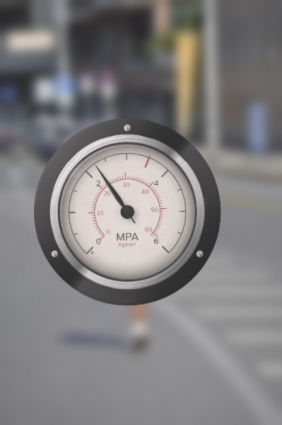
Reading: 2.25 MPa
